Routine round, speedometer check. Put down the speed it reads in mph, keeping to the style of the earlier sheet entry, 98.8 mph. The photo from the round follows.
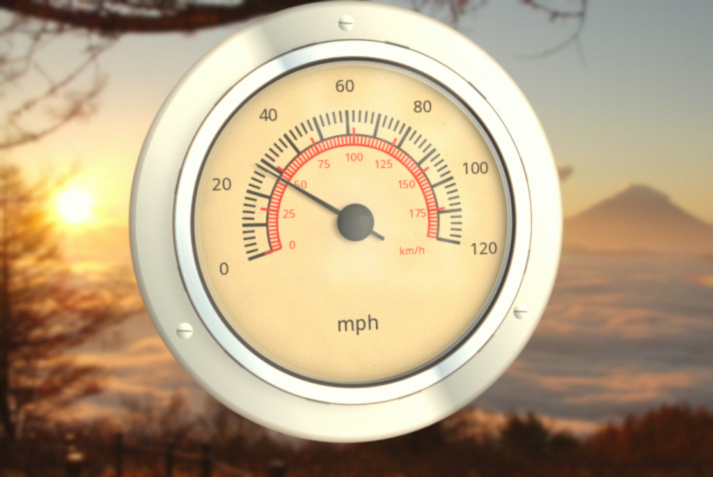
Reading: 28 mph
